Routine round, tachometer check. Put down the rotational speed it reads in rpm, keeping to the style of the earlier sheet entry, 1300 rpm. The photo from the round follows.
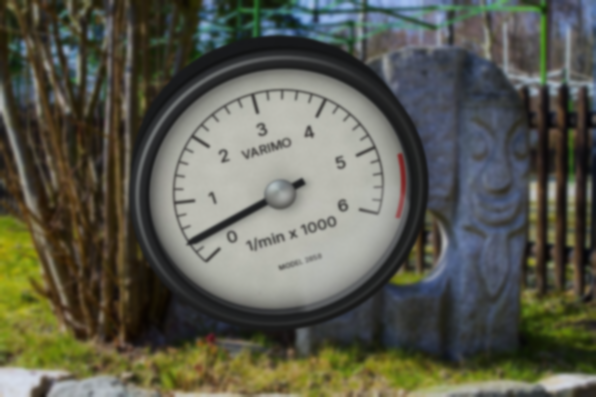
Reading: 400 rpm
